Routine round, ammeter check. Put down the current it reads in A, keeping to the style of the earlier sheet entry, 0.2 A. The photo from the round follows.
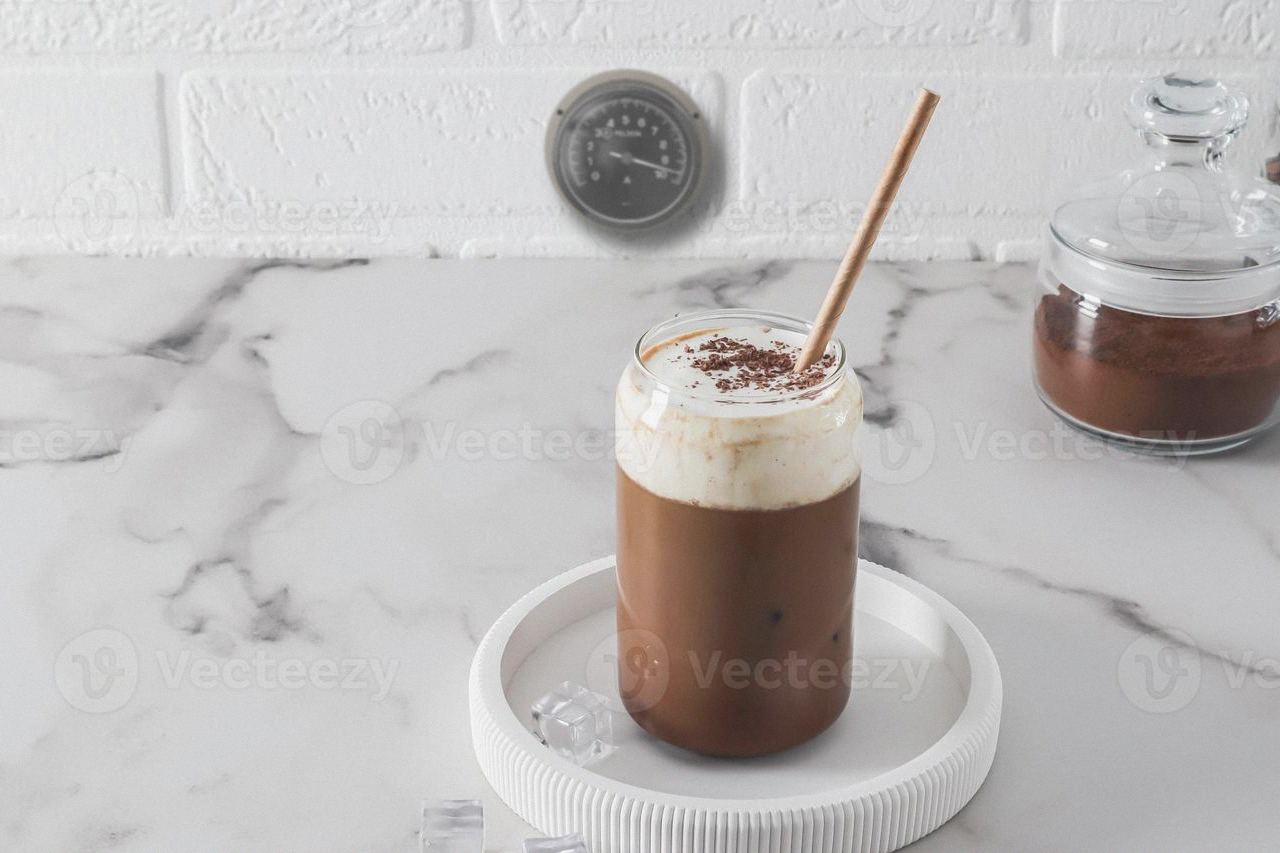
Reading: 9.5 A
